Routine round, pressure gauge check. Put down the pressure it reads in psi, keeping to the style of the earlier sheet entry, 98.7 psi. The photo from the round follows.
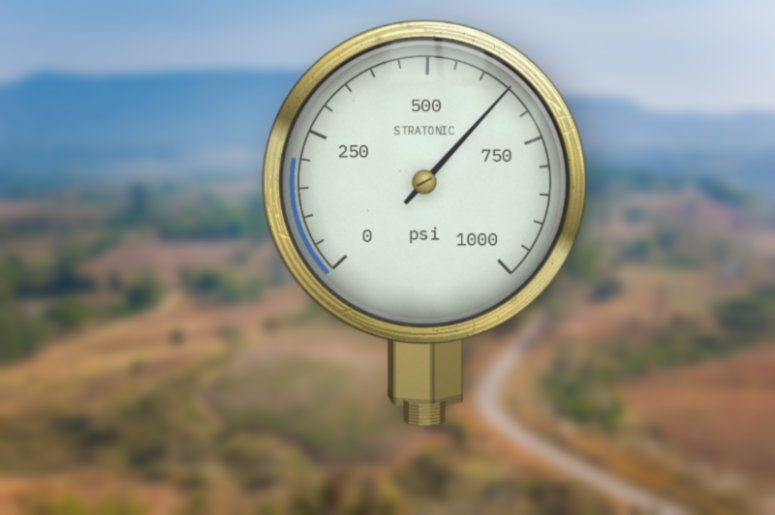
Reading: 650 psi
